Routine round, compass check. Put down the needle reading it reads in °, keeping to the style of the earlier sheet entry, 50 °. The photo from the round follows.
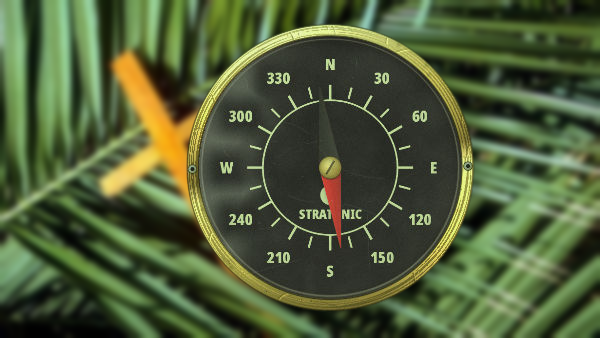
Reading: 172.5 °
